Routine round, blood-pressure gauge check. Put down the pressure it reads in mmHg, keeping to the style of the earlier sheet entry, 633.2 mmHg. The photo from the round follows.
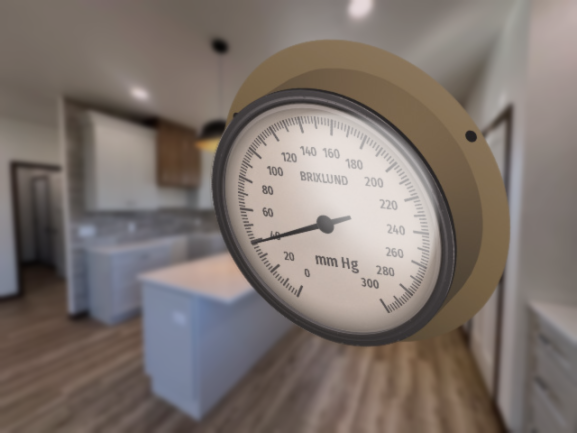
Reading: 40 mmHg
